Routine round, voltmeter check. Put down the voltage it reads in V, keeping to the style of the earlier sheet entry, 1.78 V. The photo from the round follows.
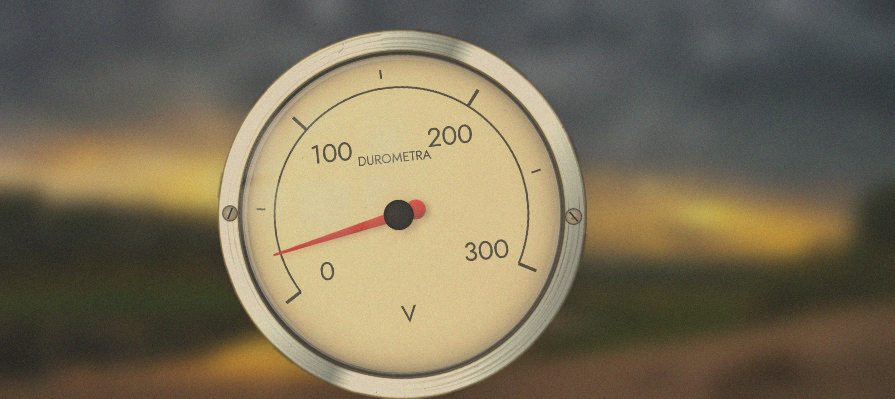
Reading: 25 V
